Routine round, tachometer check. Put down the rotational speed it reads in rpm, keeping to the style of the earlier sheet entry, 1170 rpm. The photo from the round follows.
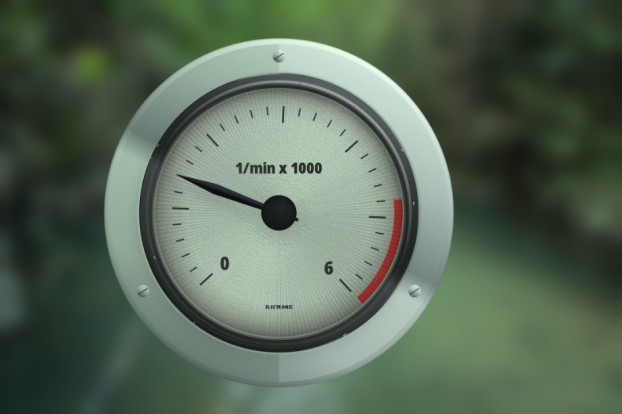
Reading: 1400 rpm
